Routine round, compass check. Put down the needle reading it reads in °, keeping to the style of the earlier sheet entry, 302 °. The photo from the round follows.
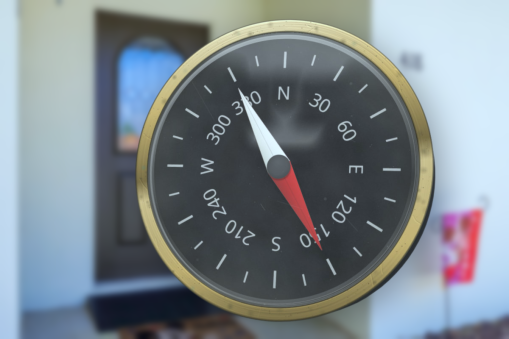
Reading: 150 °
